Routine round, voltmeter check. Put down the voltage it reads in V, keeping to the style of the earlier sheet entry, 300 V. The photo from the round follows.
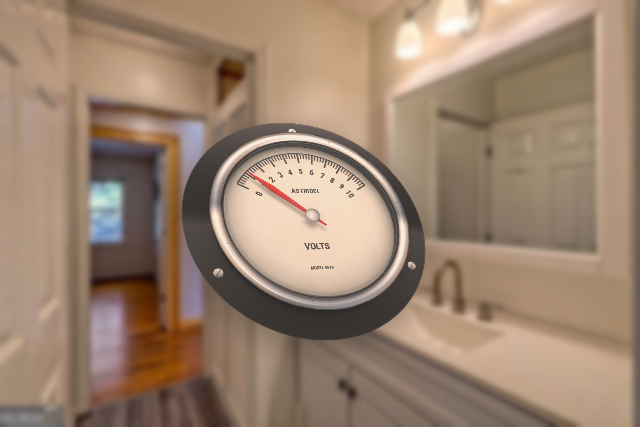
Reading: 1 V
